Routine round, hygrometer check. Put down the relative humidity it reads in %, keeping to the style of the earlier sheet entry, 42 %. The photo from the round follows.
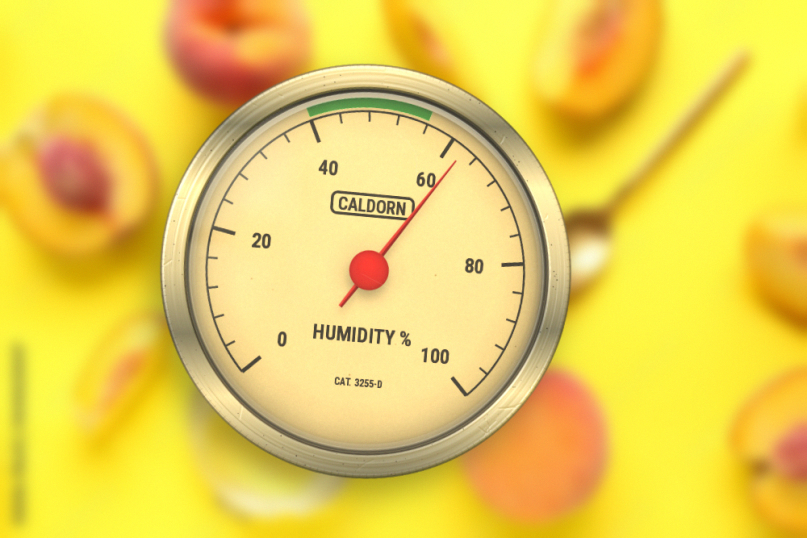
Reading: 62 %
